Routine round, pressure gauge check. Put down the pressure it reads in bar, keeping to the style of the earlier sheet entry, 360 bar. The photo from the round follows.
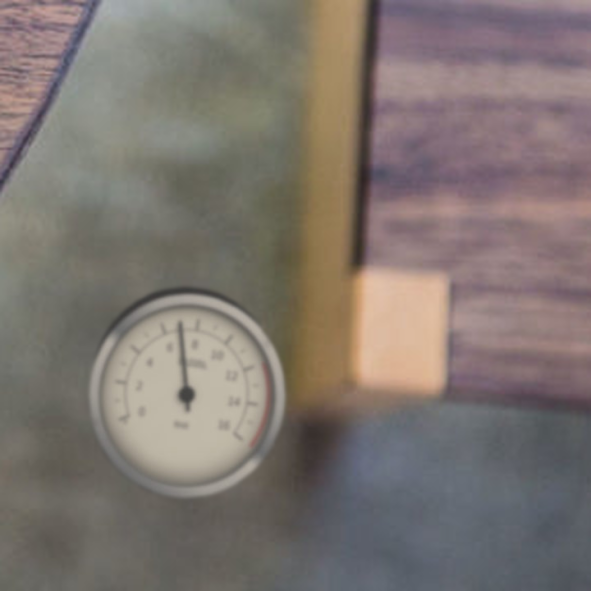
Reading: 7 bar
